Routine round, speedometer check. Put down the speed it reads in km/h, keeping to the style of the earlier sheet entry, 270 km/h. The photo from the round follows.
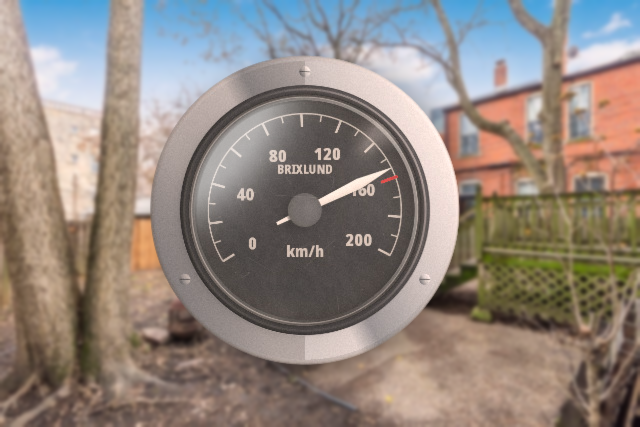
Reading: 155 km/h
